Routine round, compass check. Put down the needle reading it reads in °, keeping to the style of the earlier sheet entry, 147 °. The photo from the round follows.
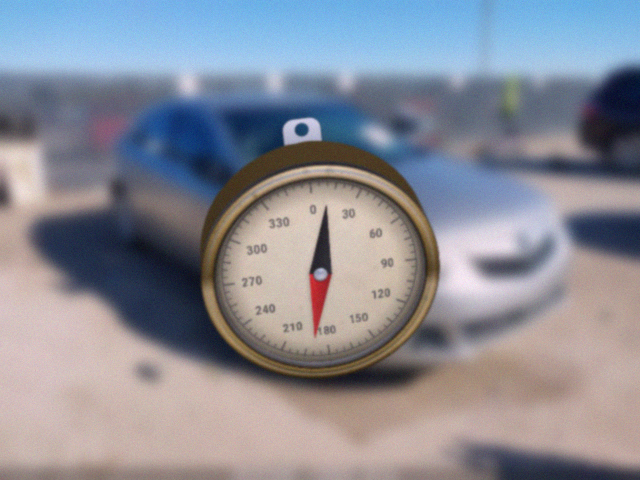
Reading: 190 °
